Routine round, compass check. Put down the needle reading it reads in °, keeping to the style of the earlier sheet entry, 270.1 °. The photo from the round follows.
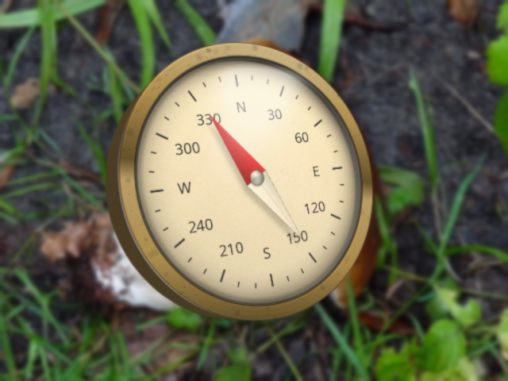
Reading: 330 °
